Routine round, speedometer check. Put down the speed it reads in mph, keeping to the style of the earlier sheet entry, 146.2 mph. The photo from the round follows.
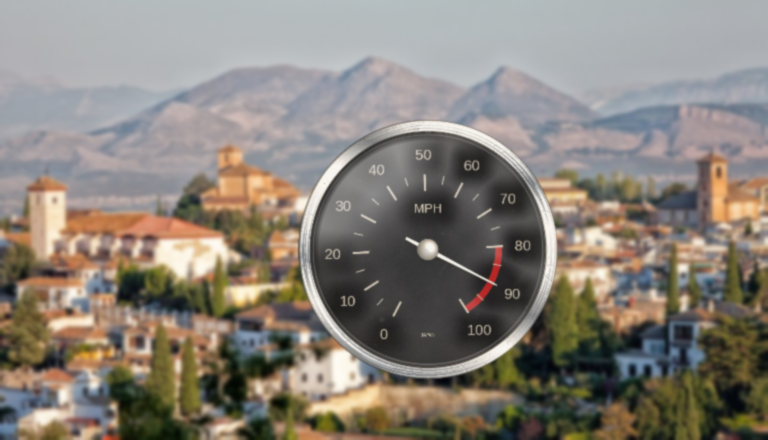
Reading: 90 mph
